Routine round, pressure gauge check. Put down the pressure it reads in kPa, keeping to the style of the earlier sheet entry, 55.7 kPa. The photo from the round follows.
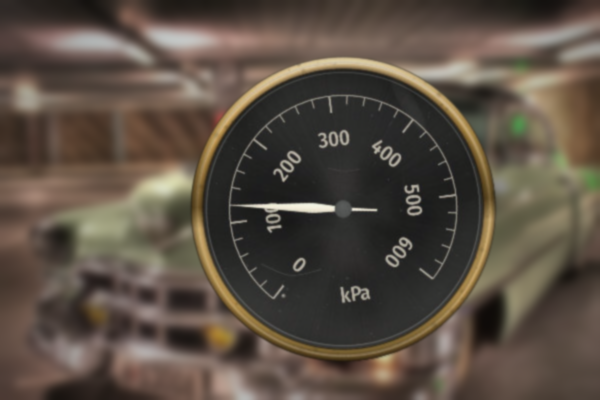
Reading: 120 kPa
